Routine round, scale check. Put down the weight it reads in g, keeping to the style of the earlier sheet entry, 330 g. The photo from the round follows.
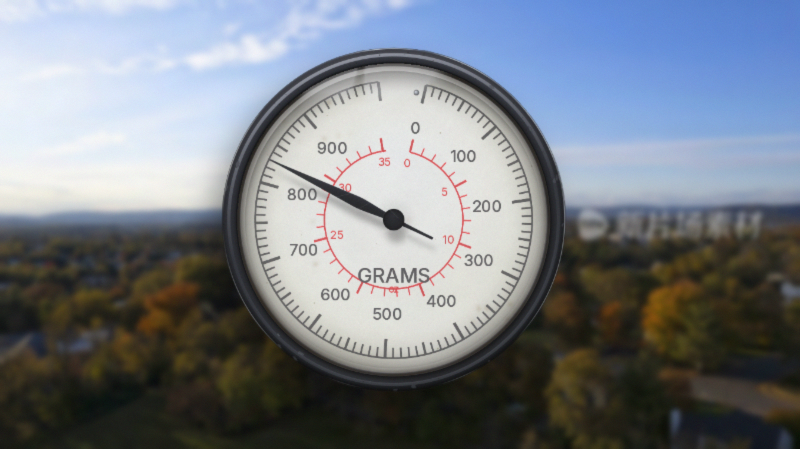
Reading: 830 g
